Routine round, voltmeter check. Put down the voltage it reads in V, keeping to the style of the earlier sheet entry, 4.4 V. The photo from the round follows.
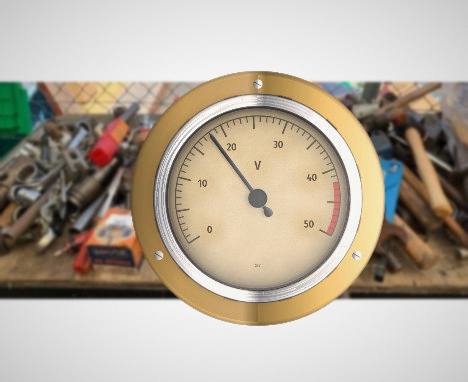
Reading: 18 V
